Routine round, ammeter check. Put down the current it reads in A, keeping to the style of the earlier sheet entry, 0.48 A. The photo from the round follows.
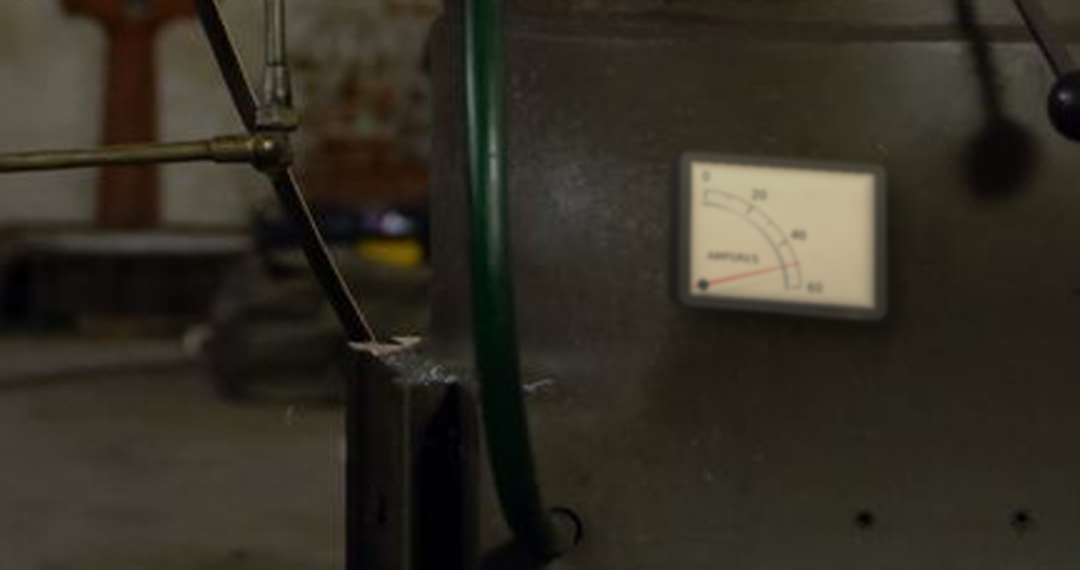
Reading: 50 A
